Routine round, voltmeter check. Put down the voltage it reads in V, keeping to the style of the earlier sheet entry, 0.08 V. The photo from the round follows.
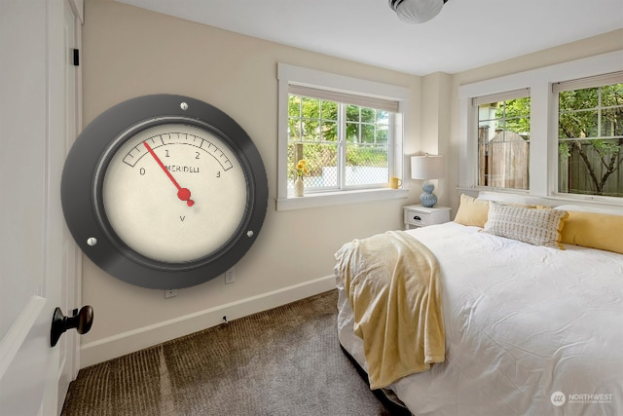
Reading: 0.6 V
